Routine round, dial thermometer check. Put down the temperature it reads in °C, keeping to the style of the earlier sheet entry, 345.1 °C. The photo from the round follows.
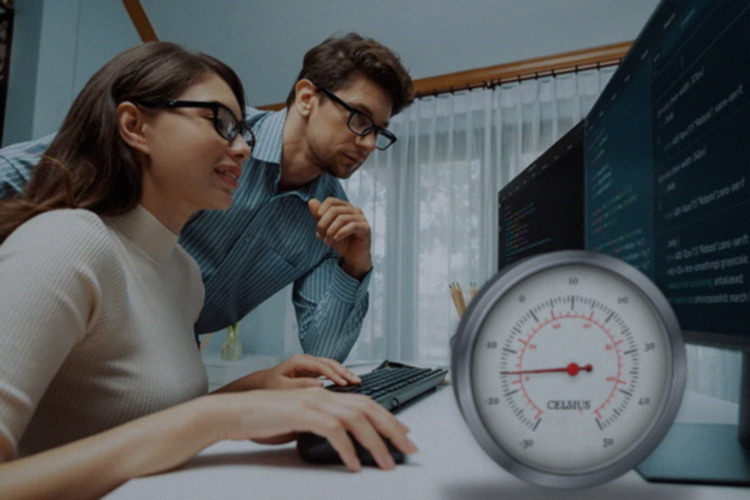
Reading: -15 °C
